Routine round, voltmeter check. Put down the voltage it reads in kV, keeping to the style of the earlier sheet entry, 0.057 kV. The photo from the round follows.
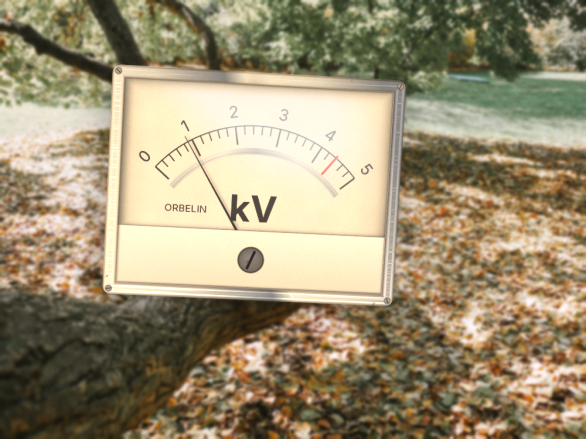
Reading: 0.9 kV
